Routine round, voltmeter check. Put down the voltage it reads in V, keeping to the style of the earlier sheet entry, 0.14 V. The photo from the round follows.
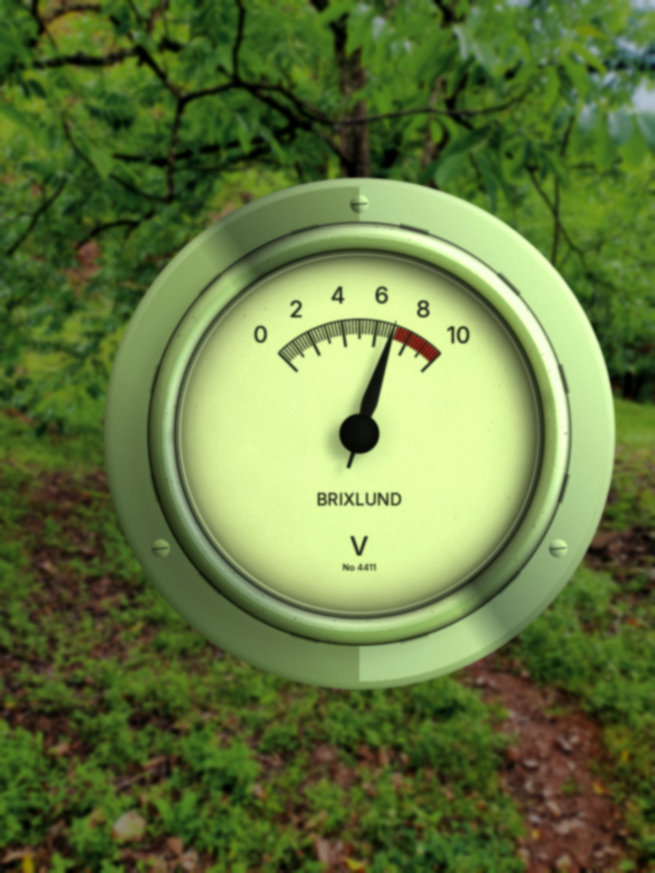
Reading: 7 V
